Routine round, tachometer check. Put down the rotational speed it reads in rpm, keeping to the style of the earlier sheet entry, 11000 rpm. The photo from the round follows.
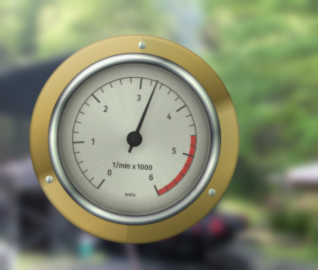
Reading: 3300 rpm
